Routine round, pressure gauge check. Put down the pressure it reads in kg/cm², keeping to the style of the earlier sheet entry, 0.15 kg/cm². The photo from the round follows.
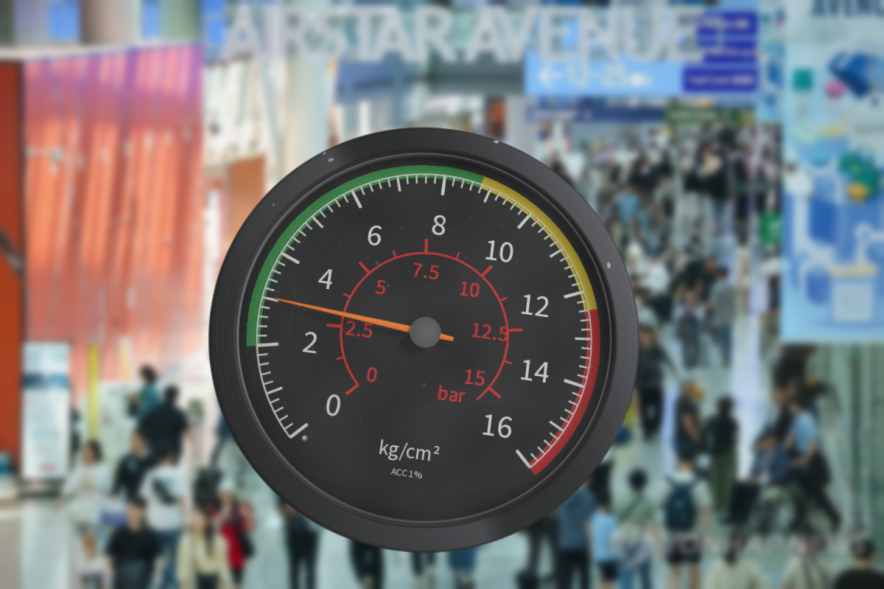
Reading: 3 kg/cm²
